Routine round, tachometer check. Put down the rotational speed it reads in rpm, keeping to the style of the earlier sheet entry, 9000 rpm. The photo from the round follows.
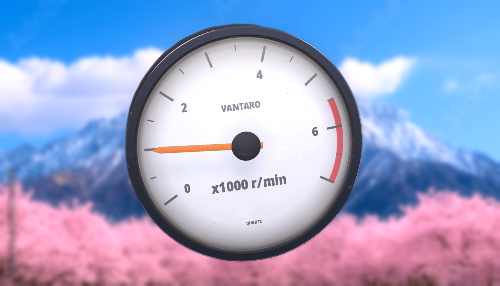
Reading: 1000 rpm
